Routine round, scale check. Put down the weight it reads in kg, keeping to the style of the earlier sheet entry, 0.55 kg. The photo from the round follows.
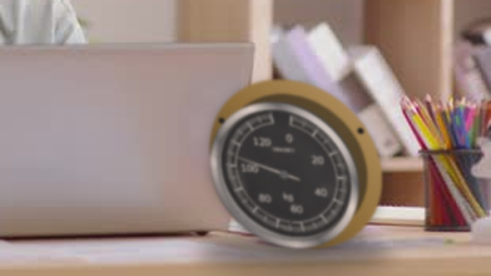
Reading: 105 kg
